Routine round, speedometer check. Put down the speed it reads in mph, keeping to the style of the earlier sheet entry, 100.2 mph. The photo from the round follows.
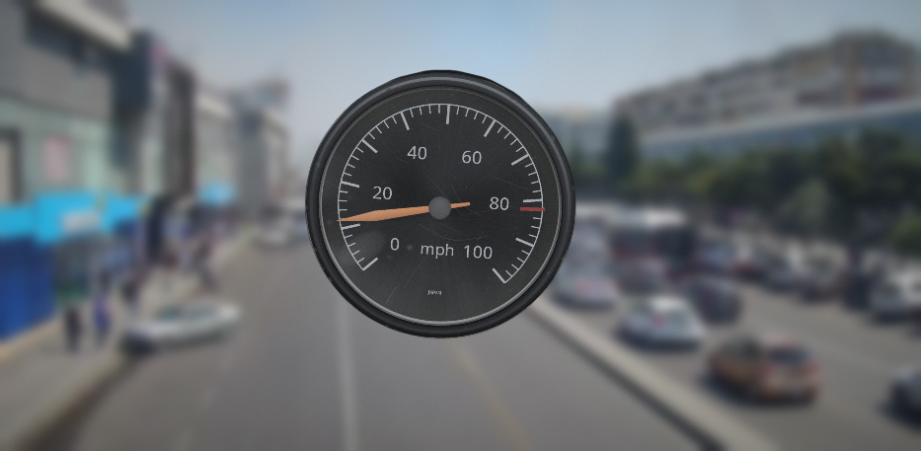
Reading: 12 mph
